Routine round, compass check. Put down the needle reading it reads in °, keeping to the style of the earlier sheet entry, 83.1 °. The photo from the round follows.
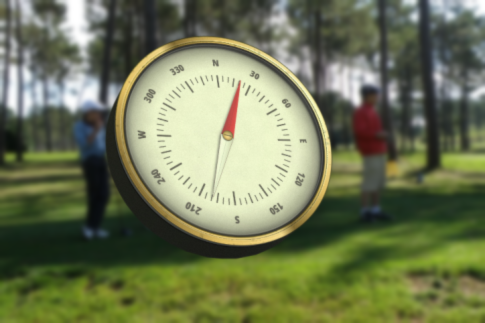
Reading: 20 °
